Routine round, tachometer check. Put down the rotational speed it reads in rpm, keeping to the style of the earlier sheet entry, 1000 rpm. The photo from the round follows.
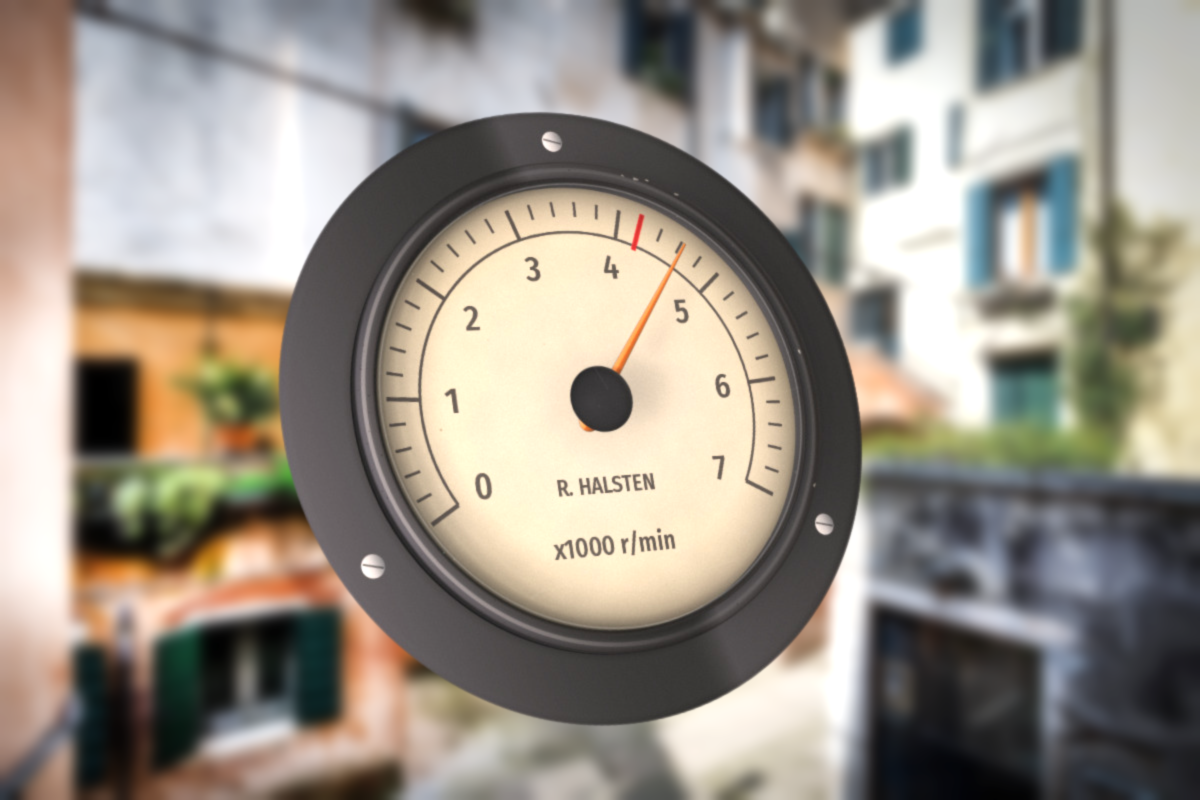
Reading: 4600 rpm
